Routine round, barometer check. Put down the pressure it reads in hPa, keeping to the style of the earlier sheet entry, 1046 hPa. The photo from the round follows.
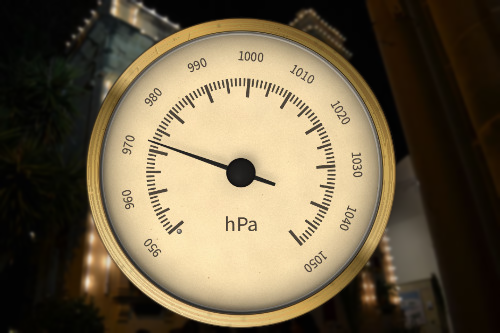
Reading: 972 hPa
